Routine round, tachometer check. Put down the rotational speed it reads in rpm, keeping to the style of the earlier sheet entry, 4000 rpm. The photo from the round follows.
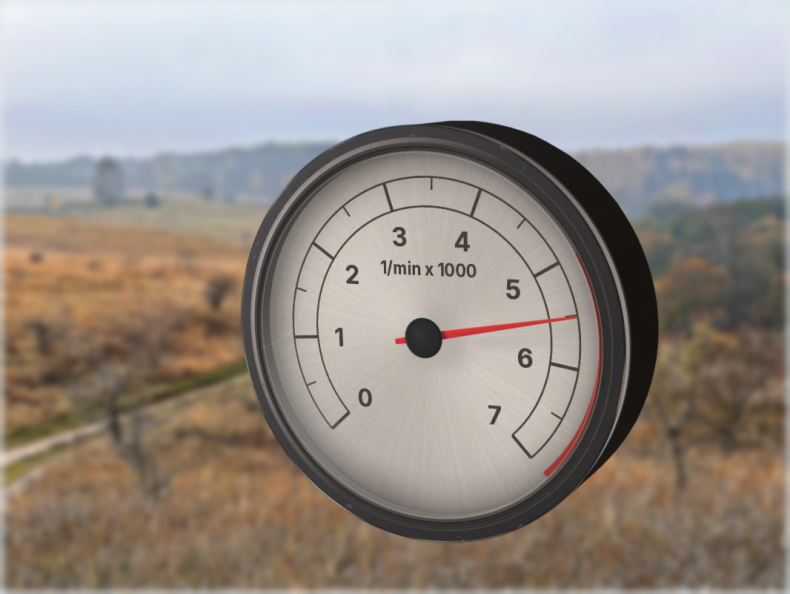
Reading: 5500 rpm
